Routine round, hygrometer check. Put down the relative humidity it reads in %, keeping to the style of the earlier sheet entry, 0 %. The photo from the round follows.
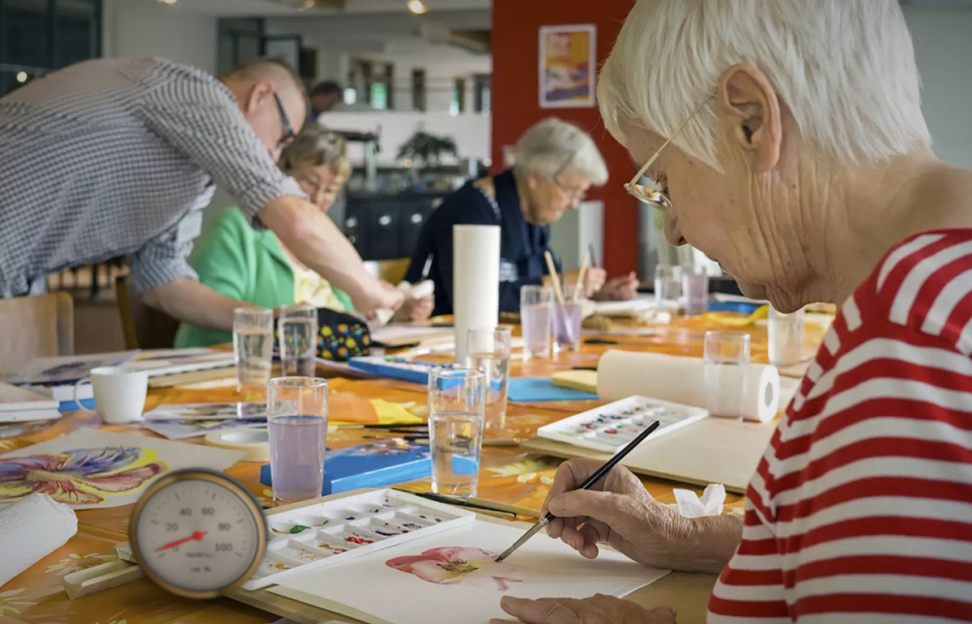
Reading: 4 %
